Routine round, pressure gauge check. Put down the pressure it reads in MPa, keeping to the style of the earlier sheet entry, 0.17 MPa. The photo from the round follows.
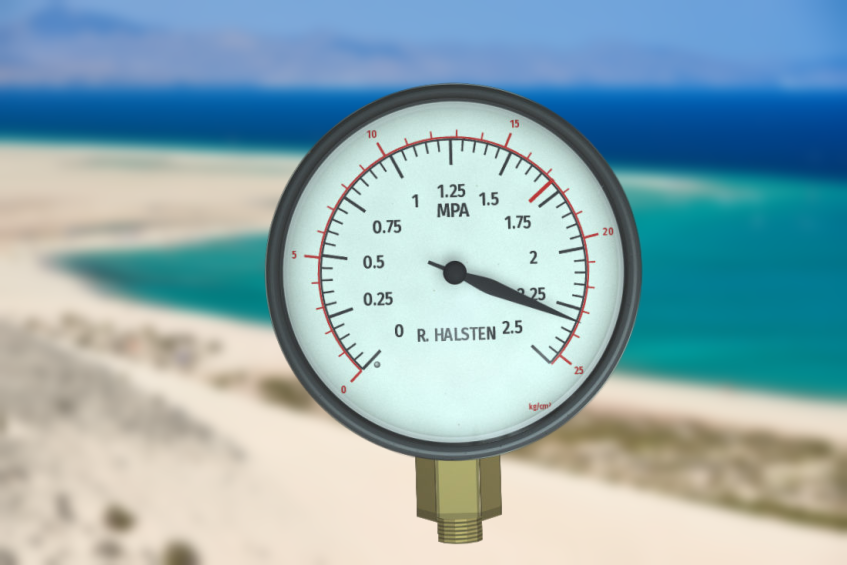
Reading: 2.3 MPa
